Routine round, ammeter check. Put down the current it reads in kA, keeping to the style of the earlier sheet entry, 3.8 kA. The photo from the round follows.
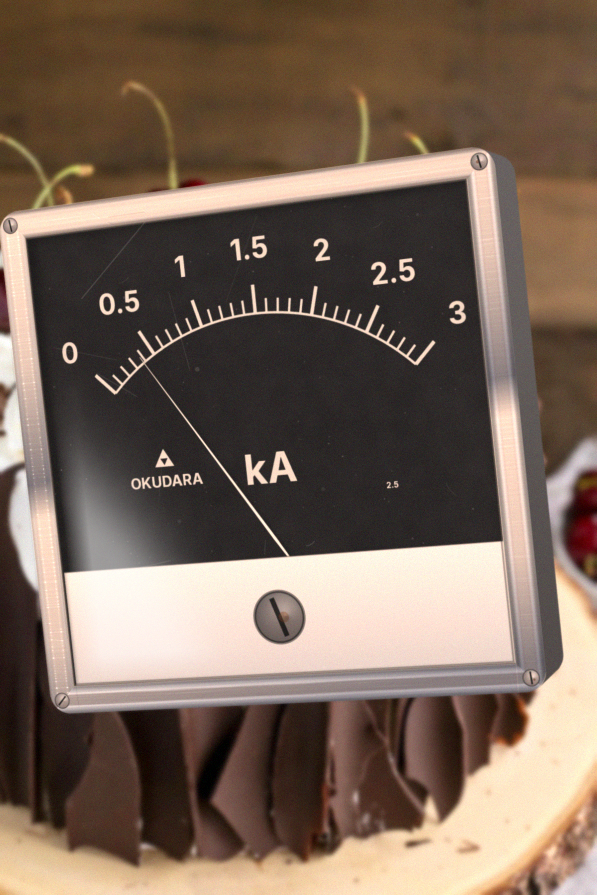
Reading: 0.4 kA
